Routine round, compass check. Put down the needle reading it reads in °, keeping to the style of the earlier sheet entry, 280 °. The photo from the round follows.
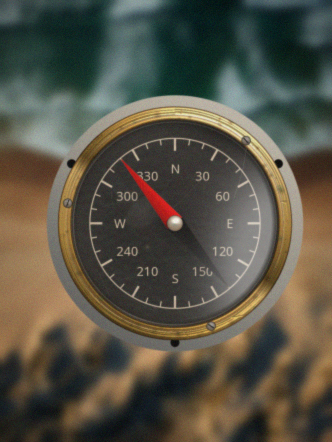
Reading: 320 °
